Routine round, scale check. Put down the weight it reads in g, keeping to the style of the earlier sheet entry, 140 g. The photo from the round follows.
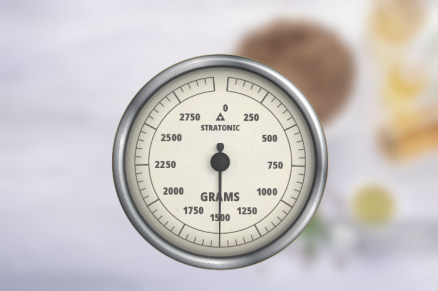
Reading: 1500 g
